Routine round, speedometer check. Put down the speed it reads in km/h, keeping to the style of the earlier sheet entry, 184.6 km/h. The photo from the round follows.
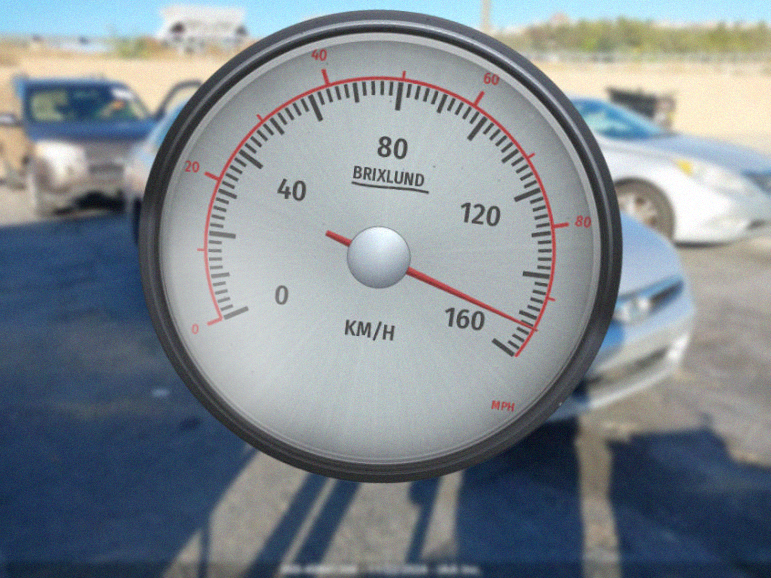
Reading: 152 km/h
